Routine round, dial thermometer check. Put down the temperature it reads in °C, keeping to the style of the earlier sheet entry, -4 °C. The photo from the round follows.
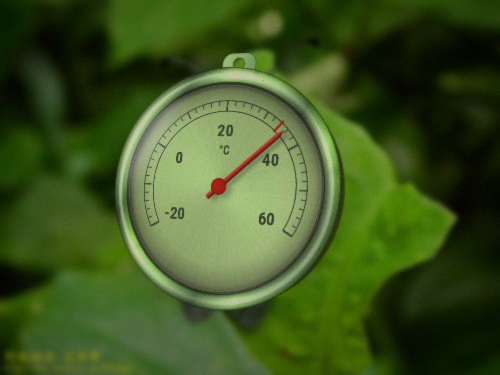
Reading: 36 °C
